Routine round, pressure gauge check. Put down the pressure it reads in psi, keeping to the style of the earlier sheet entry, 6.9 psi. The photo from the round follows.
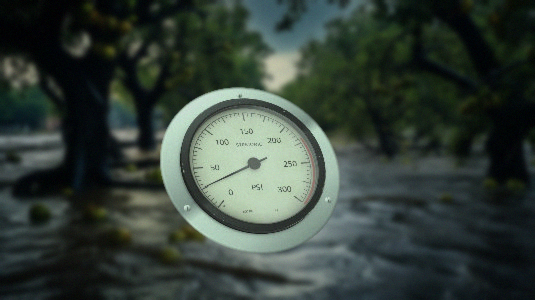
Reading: 25 psi
